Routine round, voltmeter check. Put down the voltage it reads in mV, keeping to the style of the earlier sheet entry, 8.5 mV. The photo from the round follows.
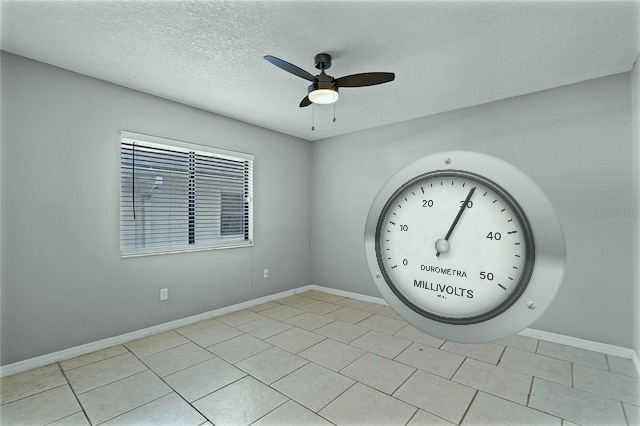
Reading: 30 mV
